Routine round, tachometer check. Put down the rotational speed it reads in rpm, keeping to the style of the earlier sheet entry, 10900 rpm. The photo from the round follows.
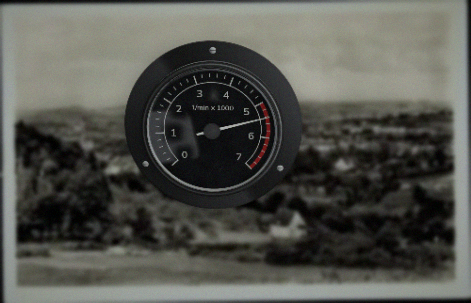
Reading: 5400 rpm
